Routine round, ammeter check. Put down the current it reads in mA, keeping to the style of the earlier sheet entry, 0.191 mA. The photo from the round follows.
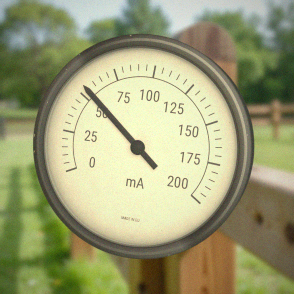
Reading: 55 mA
